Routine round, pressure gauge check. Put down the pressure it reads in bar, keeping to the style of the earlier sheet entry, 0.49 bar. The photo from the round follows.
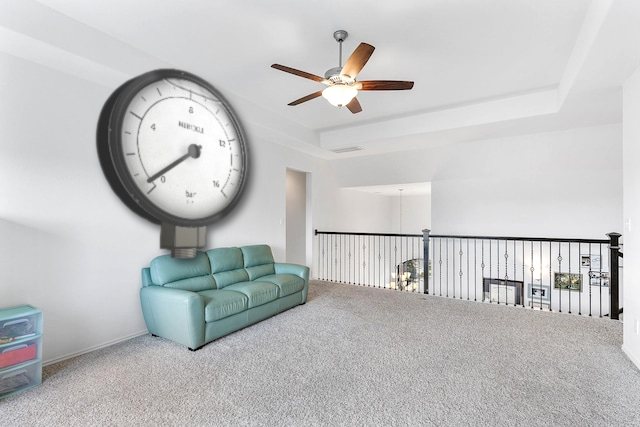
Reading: 0.5 bar
